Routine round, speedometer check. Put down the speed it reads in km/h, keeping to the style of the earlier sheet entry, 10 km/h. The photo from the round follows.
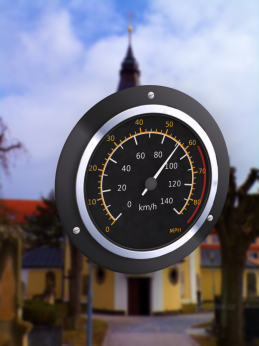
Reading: 90 km/h
